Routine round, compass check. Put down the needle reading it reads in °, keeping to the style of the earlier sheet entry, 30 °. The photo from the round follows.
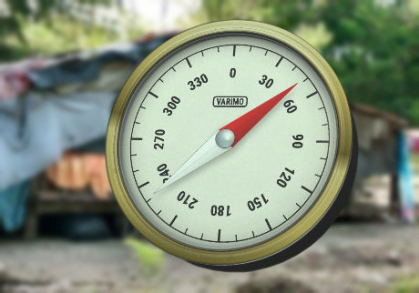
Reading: 50 °
